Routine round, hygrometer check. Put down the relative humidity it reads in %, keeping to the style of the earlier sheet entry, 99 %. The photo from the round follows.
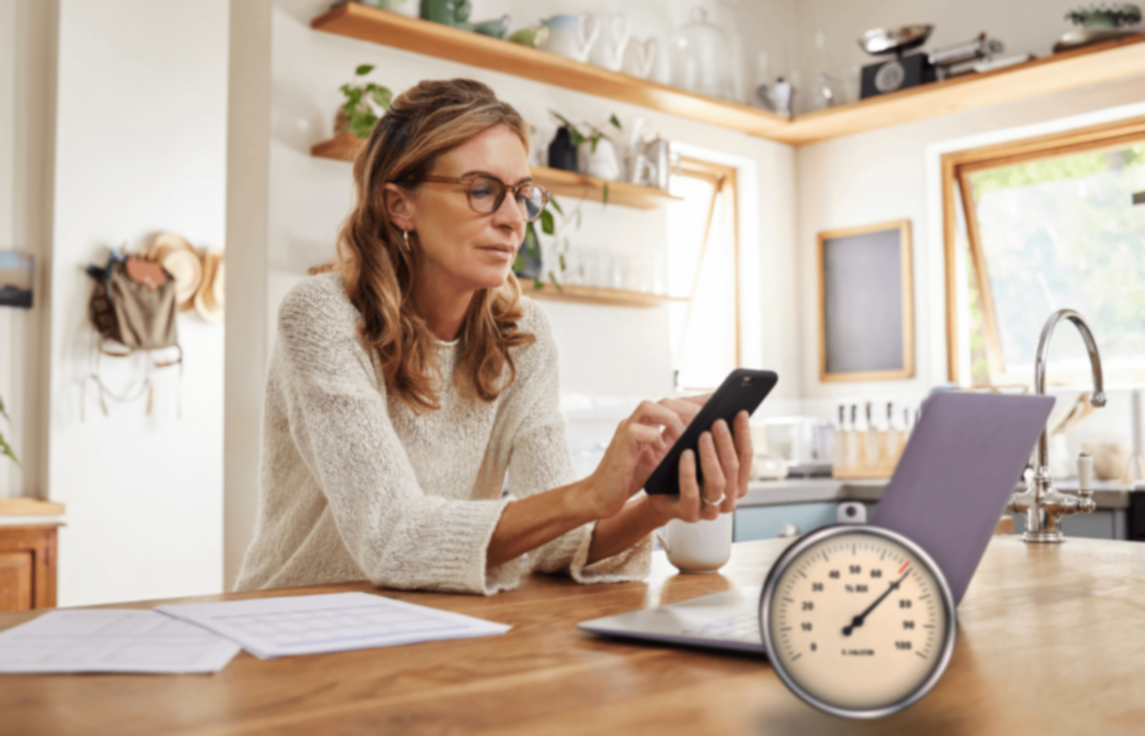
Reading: 70 %
